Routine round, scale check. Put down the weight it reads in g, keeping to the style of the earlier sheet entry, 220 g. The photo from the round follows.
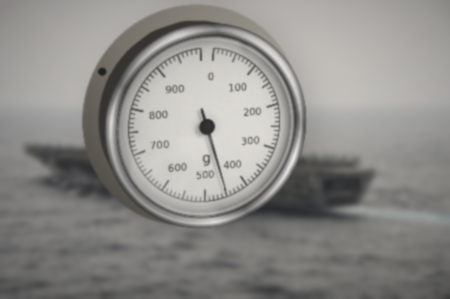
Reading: 450 g
